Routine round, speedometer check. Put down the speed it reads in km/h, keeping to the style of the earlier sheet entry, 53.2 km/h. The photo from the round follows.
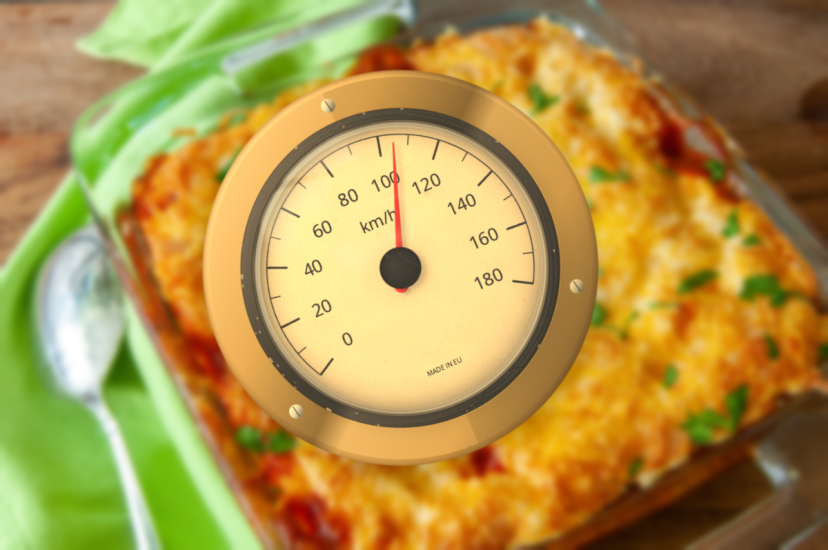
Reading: 105 km/h
